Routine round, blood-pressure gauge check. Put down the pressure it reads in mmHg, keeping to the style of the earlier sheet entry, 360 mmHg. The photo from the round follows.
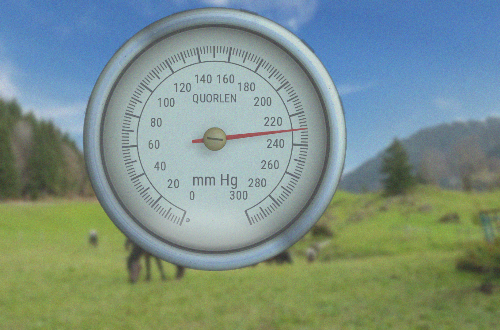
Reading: 230 mmHg
